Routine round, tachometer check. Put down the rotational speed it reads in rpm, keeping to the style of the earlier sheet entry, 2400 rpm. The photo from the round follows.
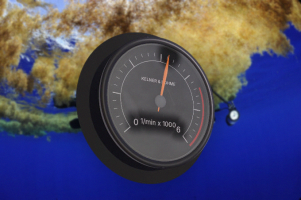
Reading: 3200 rpm
